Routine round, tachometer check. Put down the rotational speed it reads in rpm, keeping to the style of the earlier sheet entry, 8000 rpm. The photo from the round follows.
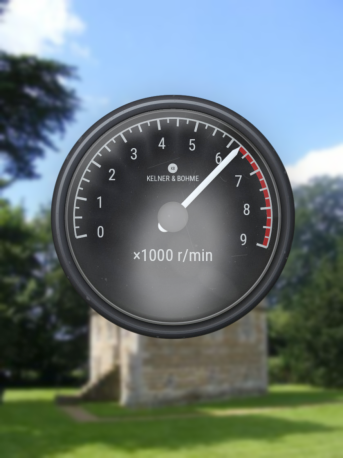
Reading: 6250 rpm
